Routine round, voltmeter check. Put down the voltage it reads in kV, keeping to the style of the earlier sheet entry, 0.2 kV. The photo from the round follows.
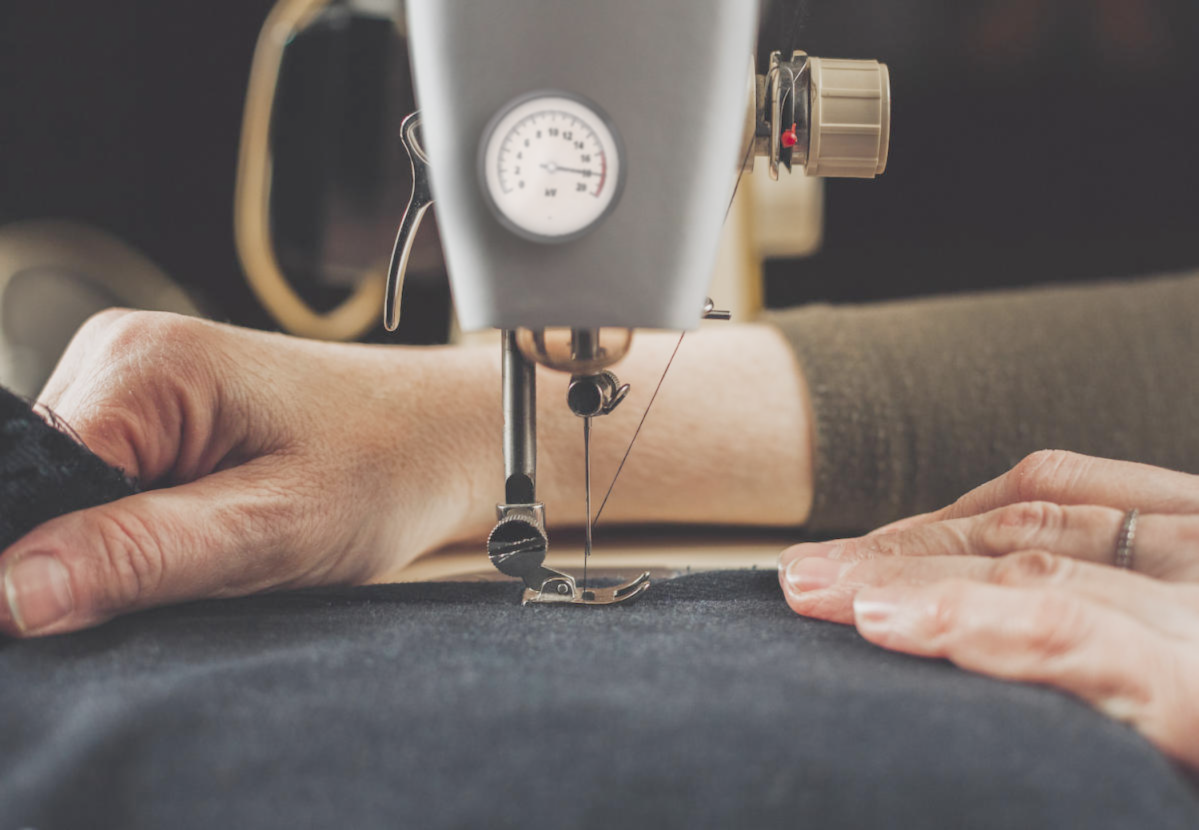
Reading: 18 kV
